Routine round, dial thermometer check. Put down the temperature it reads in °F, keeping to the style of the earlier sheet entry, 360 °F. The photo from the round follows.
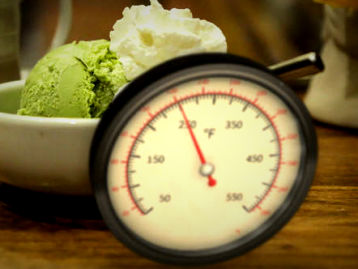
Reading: 250 °F
